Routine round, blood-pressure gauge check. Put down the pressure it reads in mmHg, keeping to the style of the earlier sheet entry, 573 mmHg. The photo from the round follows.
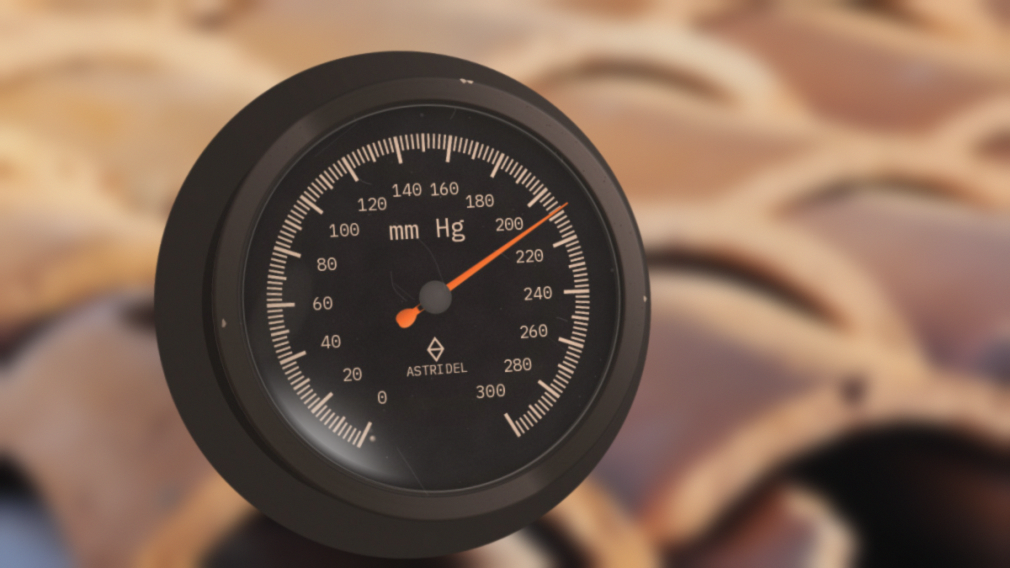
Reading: 208 mmHg
